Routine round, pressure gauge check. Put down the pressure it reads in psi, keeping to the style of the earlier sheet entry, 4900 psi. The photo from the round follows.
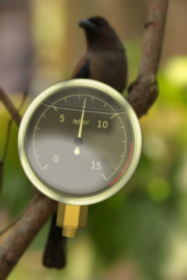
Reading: 7.5 psi
